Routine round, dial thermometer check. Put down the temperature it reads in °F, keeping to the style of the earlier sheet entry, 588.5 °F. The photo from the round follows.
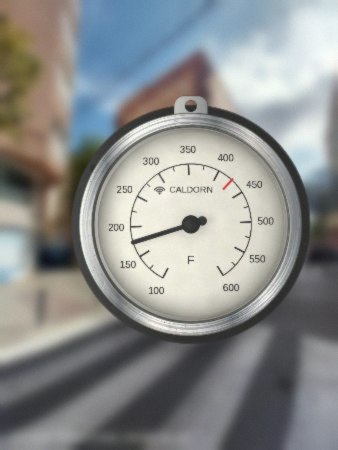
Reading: 175 °F
